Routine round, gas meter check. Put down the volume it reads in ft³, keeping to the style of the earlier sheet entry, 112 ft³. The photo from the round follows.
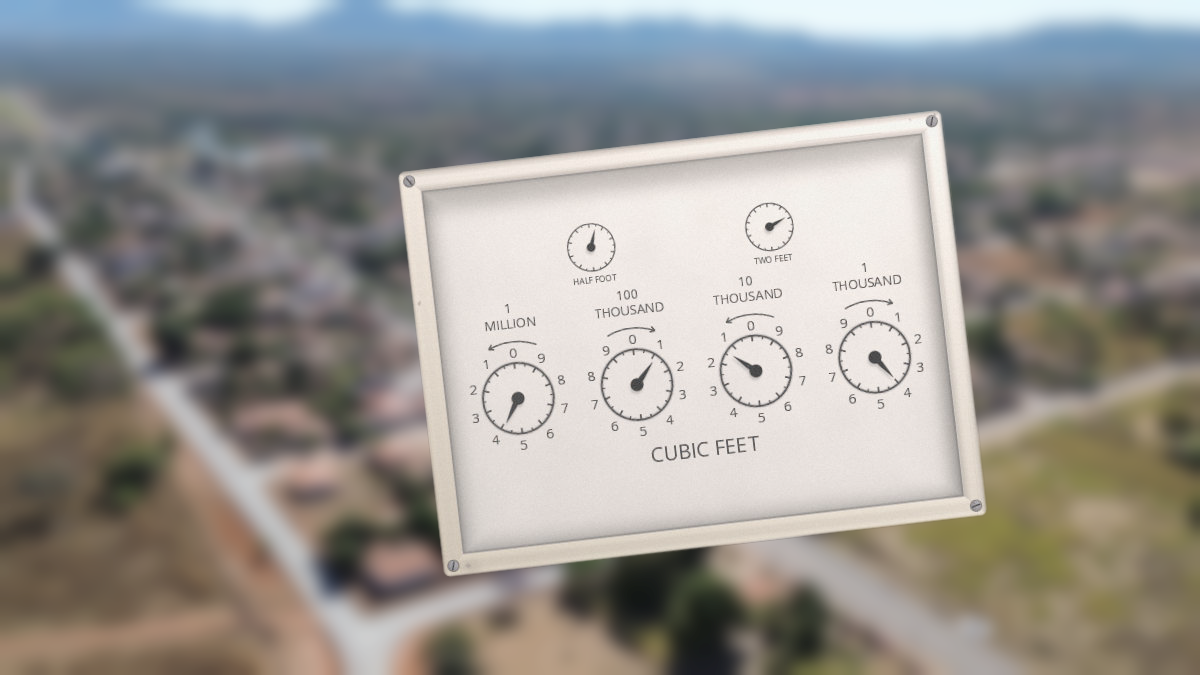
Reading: 411400 ft³
